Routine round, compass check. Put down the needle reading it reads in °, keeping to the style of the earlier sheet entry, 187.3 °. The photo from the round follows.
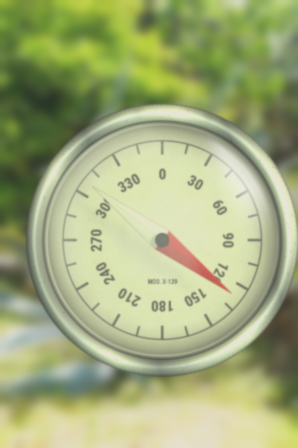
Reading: 127.5 °
